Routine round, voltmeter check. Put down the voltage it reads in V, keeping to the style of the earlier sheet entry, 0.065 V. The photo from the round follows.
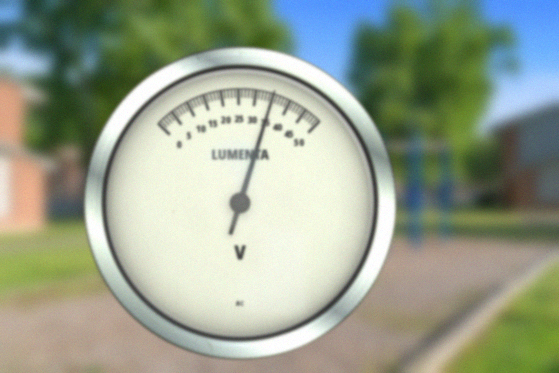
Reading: 35 V
